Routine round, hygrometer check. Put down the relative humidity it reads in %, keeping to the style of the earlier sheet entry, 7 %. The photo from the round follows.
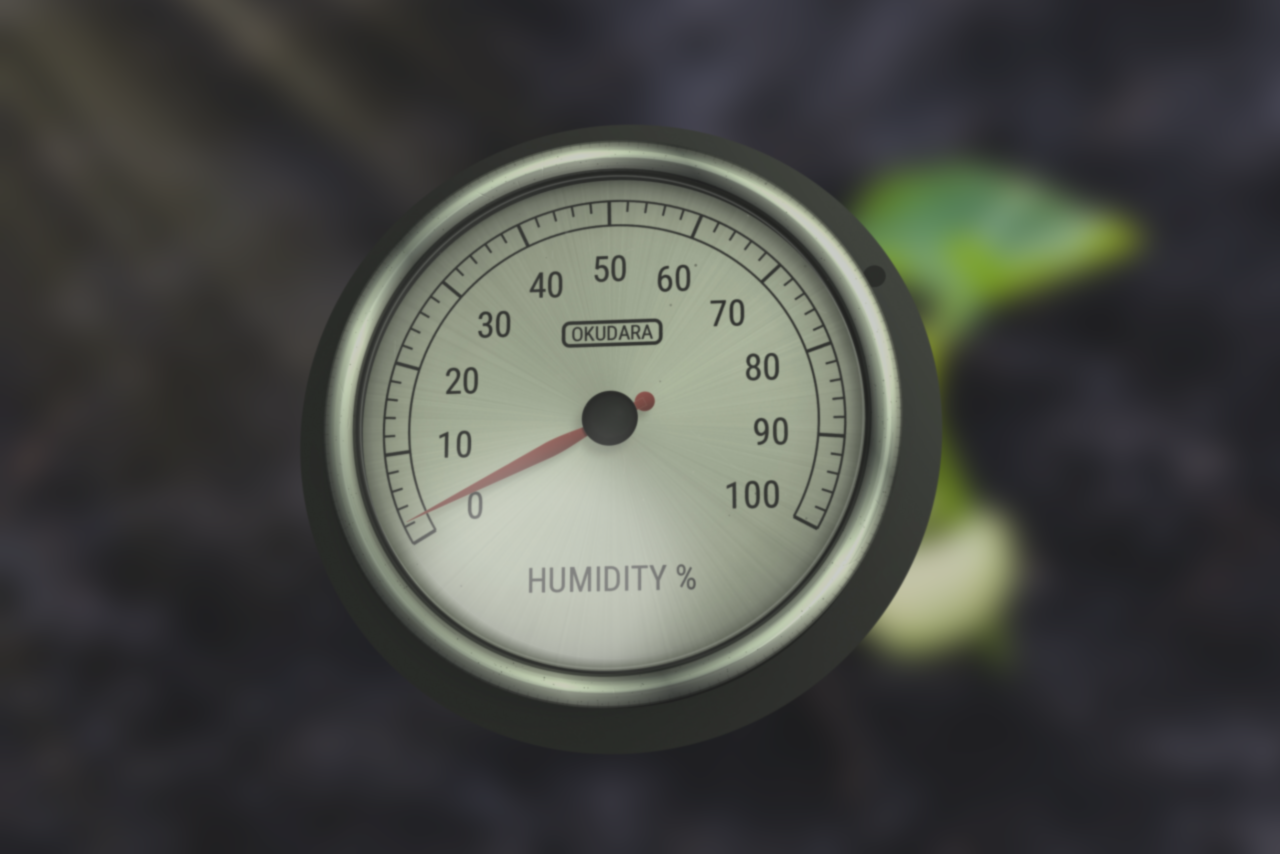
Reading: 2 %
